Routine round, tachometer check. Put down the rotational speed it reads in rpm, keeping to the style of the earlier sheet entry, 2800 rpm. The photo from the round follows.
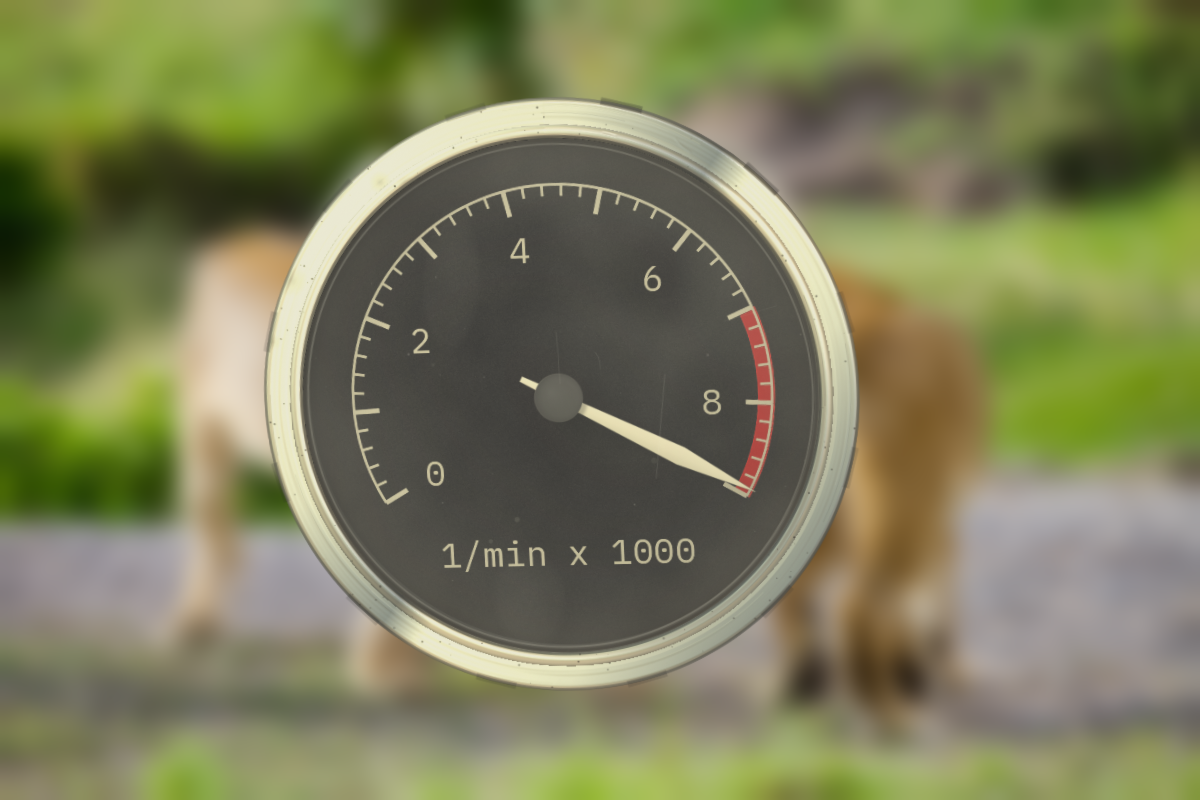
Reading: 8900 rpm
